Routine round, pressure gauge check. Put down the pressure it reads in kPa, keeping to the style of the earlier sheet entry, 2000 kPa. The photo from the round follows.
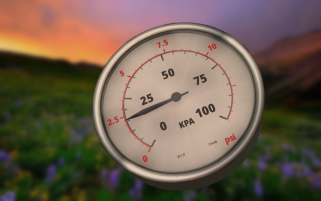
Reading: 15 kPa
